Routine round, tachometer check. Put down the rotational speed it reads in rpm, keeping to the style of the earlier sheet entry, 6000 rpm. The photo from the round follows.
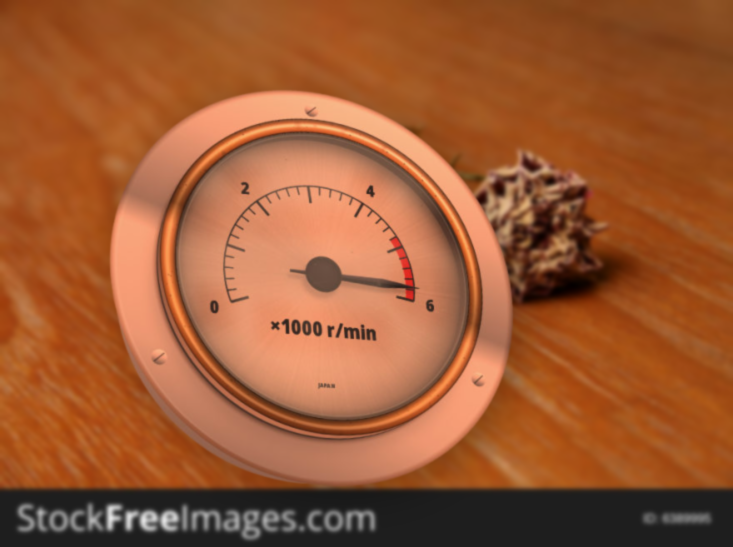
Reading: 5800 rpm
